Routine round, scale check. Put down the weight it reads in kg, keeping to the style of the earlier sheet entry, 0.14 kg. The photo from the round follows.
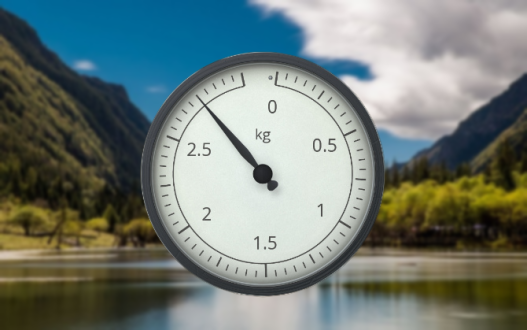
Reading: 2.75 kg
